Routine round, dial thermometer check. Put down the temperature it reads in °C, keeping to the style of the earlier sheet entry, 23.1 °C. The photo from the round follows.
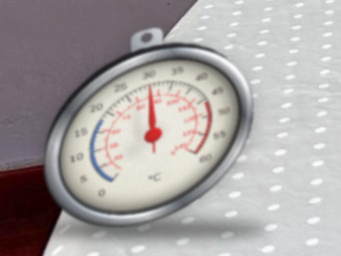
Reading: 30 °C
